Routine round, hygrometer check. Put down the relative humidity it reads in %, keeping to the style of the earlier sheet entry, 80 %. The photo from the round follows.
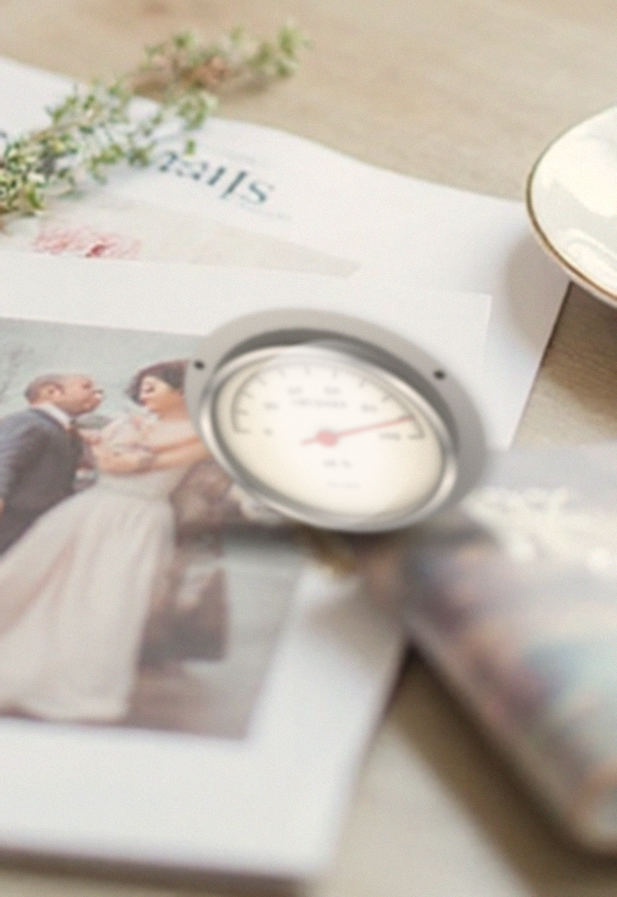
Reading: 90 %
